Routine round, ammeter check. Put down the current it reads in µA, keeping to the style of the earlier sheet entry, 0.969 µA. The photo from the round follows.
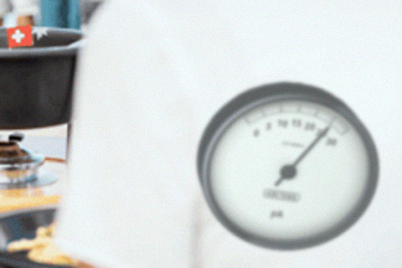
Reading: 25 µA
